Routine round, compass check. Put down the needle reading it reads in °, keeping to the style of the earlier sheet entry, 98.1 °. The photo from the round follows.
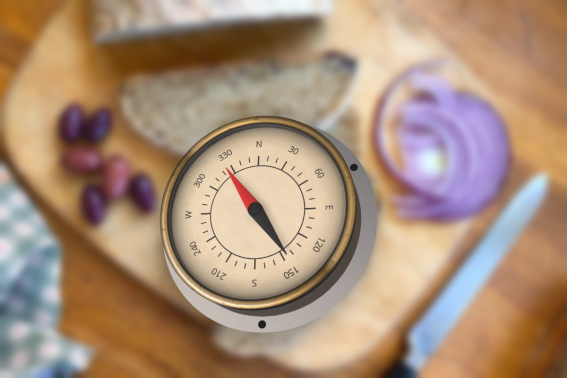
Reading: 325 °
